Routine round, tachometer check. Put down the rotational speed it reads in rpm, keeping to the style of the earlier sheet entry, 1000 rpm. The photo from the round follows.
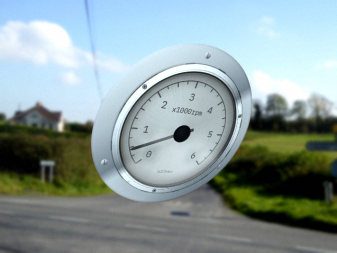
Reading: 500 rpm
